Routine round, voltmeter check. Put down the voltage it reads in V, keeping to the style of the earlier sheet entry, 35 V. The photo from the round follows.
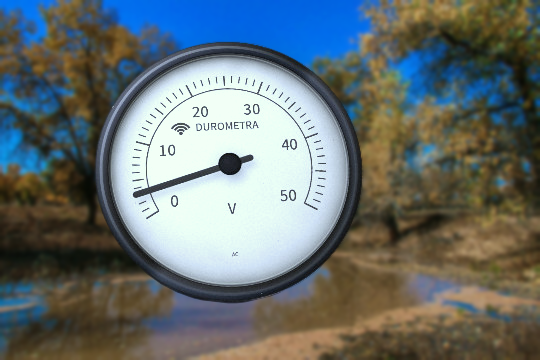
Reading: 3 V
